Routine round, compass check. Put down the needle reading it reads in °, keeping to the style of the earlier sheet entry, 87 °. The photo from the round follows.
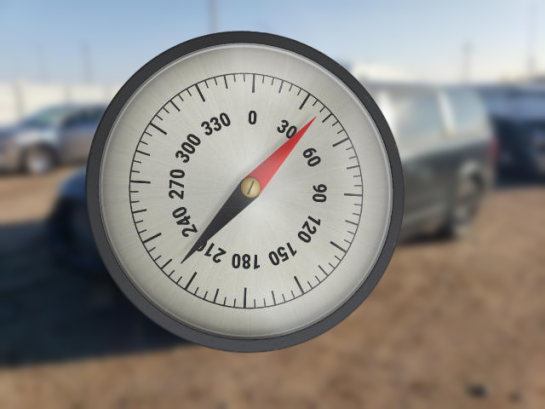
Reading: 40 °
